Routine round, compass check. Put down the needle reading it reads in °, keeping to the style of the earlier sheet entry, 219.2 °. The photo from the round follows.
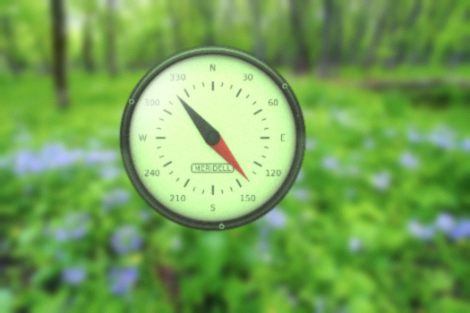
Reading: 140 °
